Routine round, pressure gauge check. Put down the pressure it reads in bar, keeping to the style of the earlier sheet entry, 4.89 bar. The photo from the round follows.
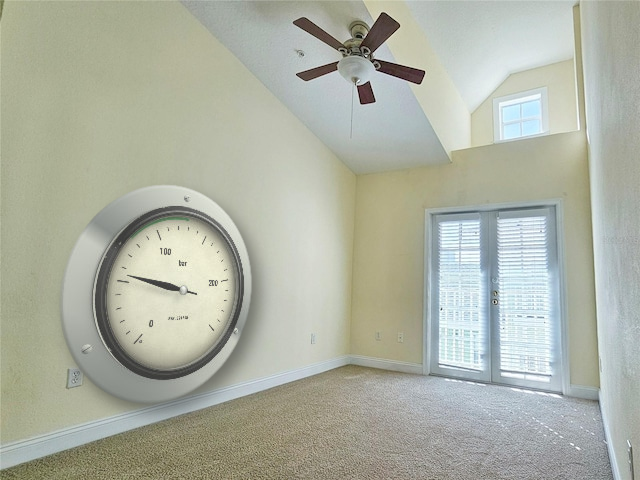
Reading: 55 bar
